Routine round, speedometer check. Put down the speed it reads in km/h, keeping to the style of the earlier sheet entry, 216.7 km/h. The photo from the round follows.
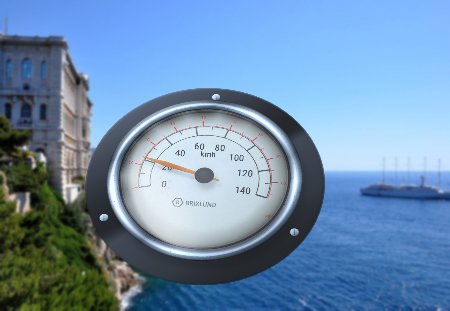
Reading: 20 km/h
